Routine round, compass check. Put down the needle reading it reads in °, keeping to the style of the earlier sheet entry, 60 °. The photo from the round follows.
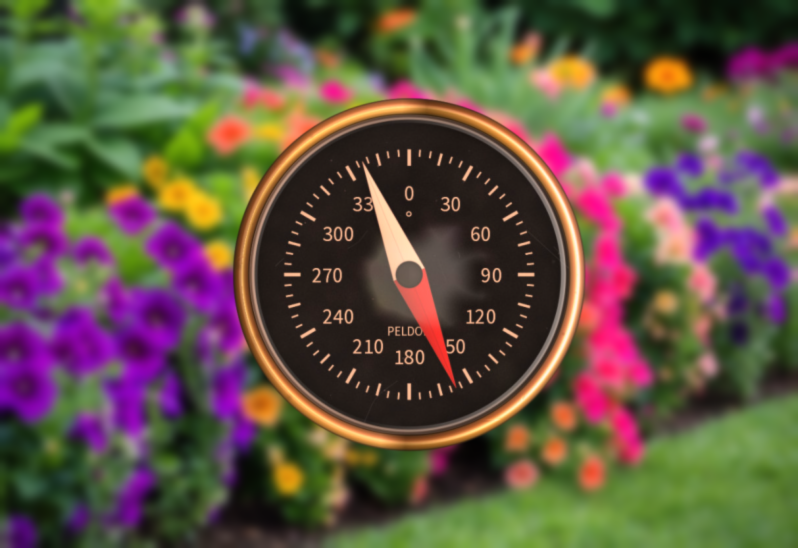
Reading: 157.5 °
